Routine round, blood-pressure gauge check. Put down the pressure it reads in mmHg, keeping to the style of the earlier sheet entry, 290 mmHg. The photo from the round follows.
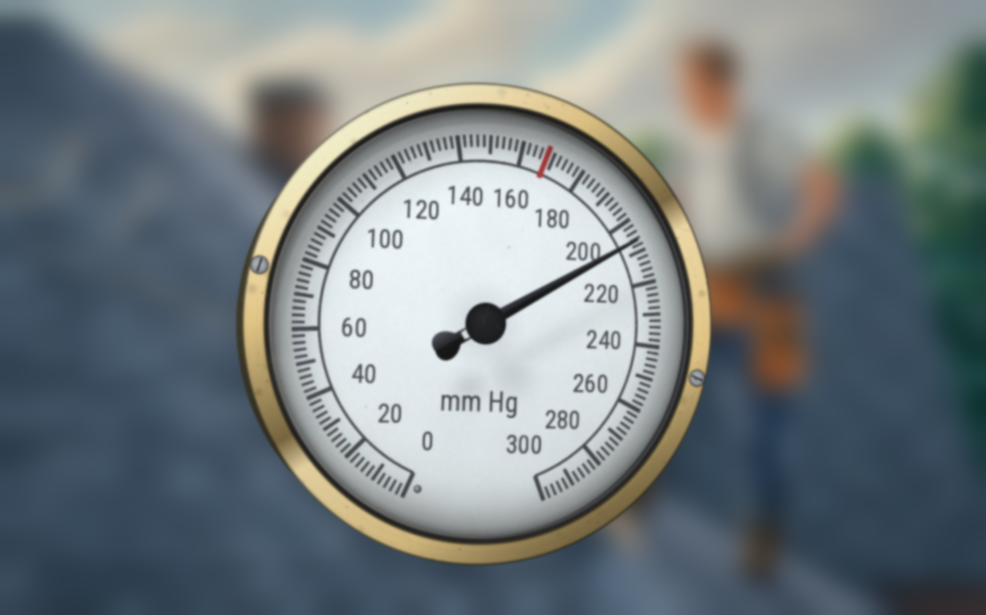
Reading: 206 mmHg
